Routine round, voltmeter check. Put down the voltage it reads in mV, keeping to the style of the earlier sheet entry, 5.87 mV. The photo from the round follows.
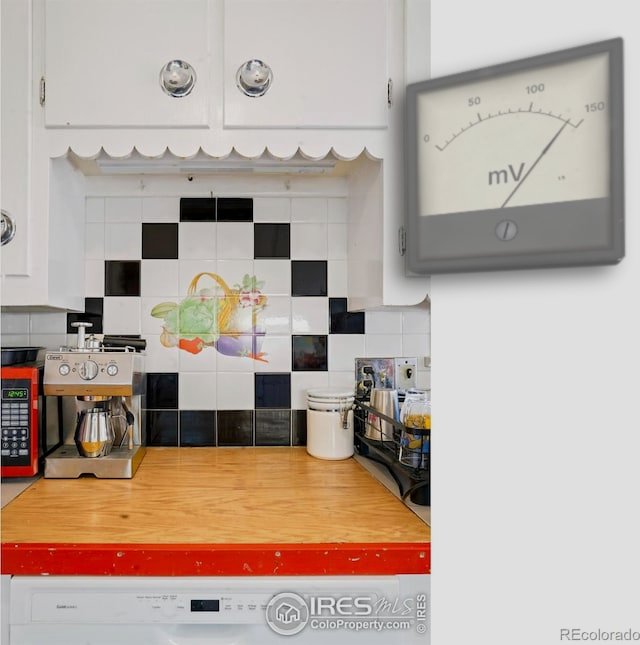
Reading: 140 mV
